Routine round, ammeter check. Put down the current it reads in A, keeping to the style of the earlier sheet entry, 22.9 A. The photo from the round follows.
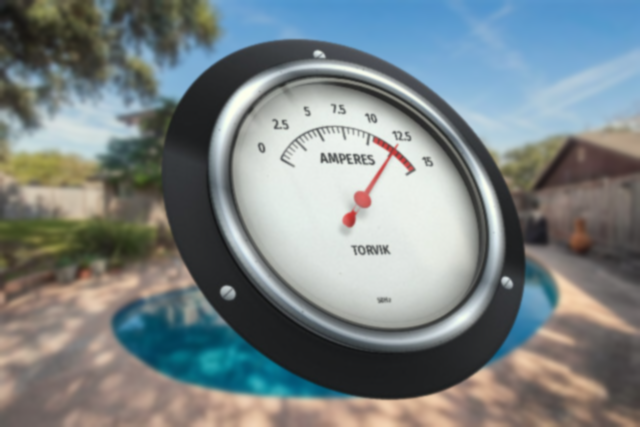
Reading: 12.5 A
